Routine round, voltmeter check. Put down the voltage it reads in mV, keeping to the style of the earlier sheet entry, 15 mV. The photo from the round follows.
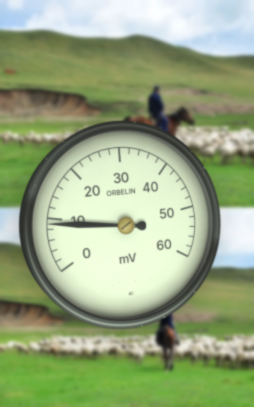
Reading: 9 mV
